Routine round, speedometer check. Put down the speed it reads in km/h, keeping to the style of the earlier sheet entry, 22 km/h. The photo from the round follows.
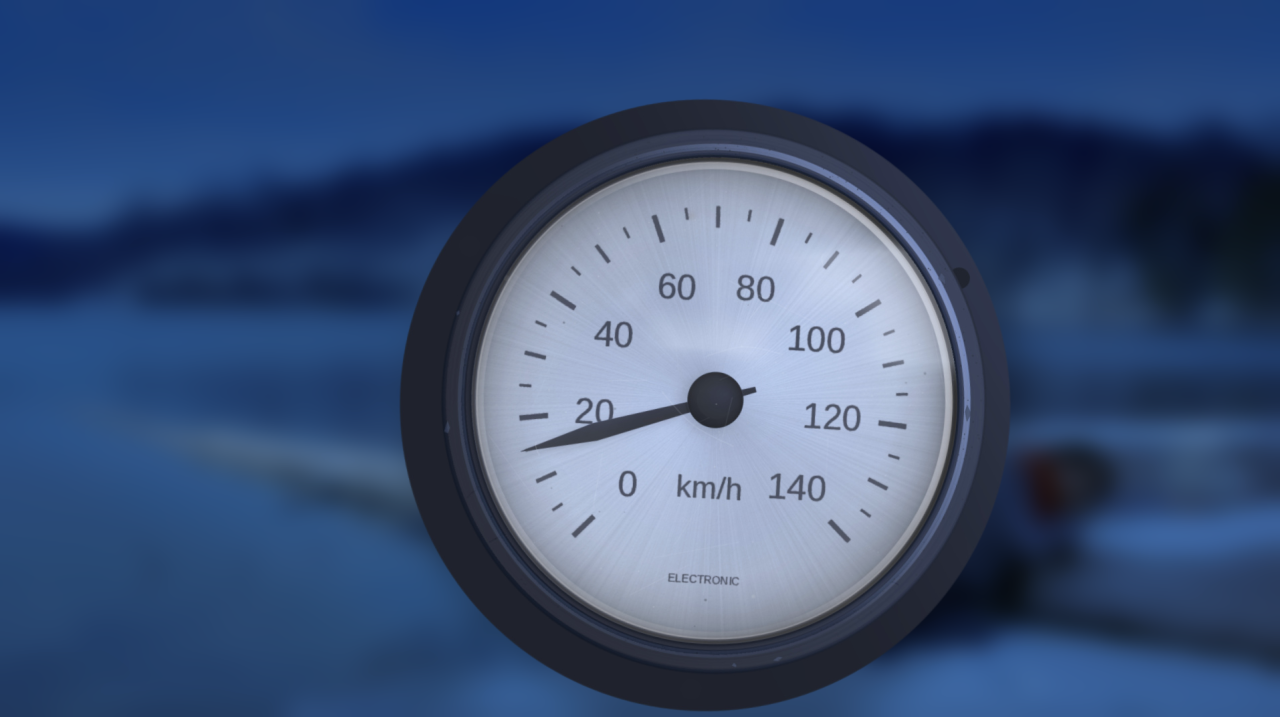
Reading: 15 km/h
